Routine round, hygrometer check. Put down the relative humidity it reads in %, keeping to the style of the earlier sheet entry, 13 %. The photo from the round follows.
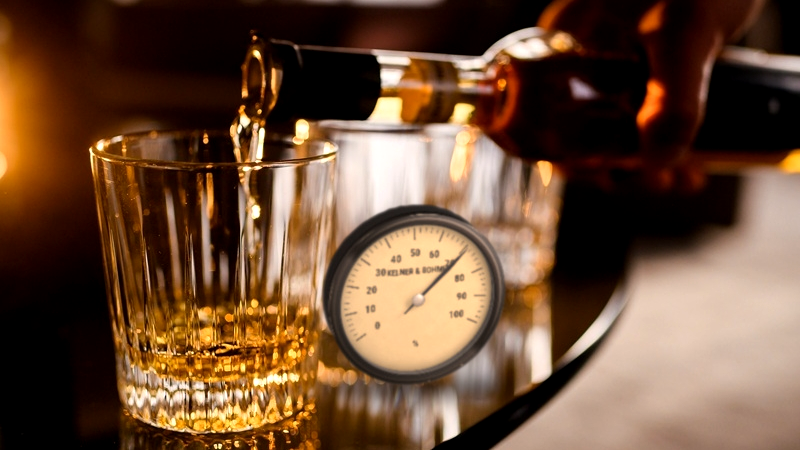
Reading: 70 %
